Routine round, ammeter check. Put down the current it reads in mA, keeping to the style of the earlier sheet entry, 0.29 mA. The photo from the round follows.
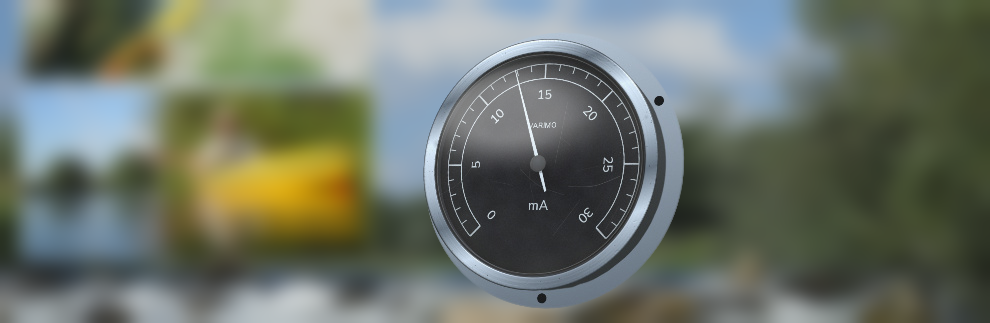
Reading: 13 mA
